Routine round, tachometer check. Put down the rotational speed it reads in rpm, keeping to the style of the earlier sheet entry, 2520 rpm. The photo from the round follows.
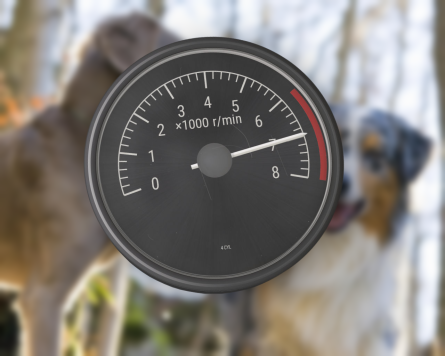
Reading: 7000 rpm
